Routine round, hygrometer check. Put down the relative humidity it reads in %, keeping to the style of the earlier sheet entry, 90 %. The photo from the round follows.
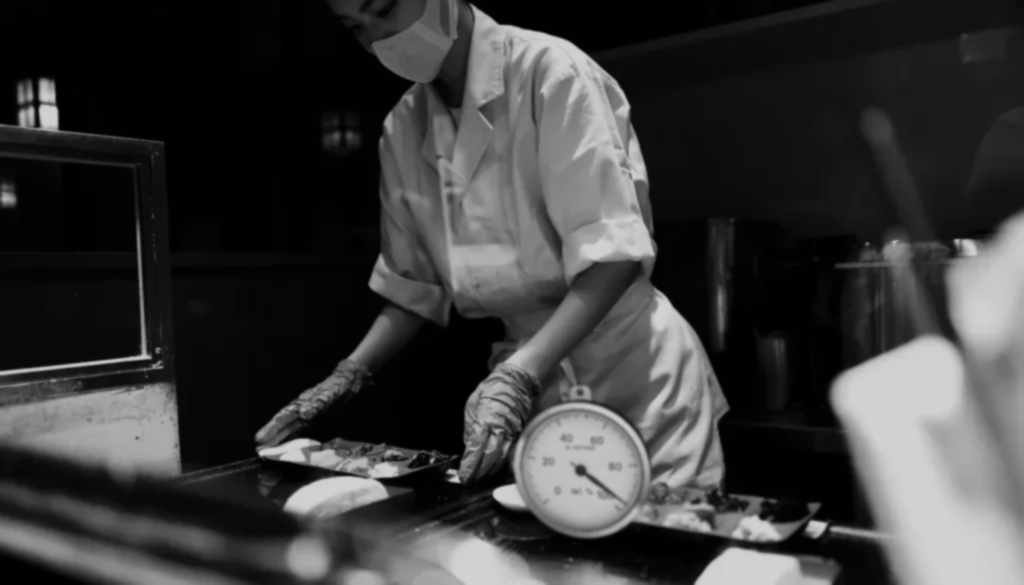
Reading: 96 %
